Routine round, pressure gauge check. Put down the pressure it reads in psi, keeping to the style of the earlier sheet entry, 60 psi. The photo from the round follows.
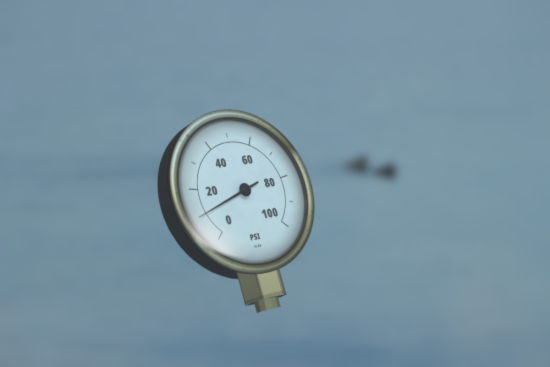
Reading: 10 psi
